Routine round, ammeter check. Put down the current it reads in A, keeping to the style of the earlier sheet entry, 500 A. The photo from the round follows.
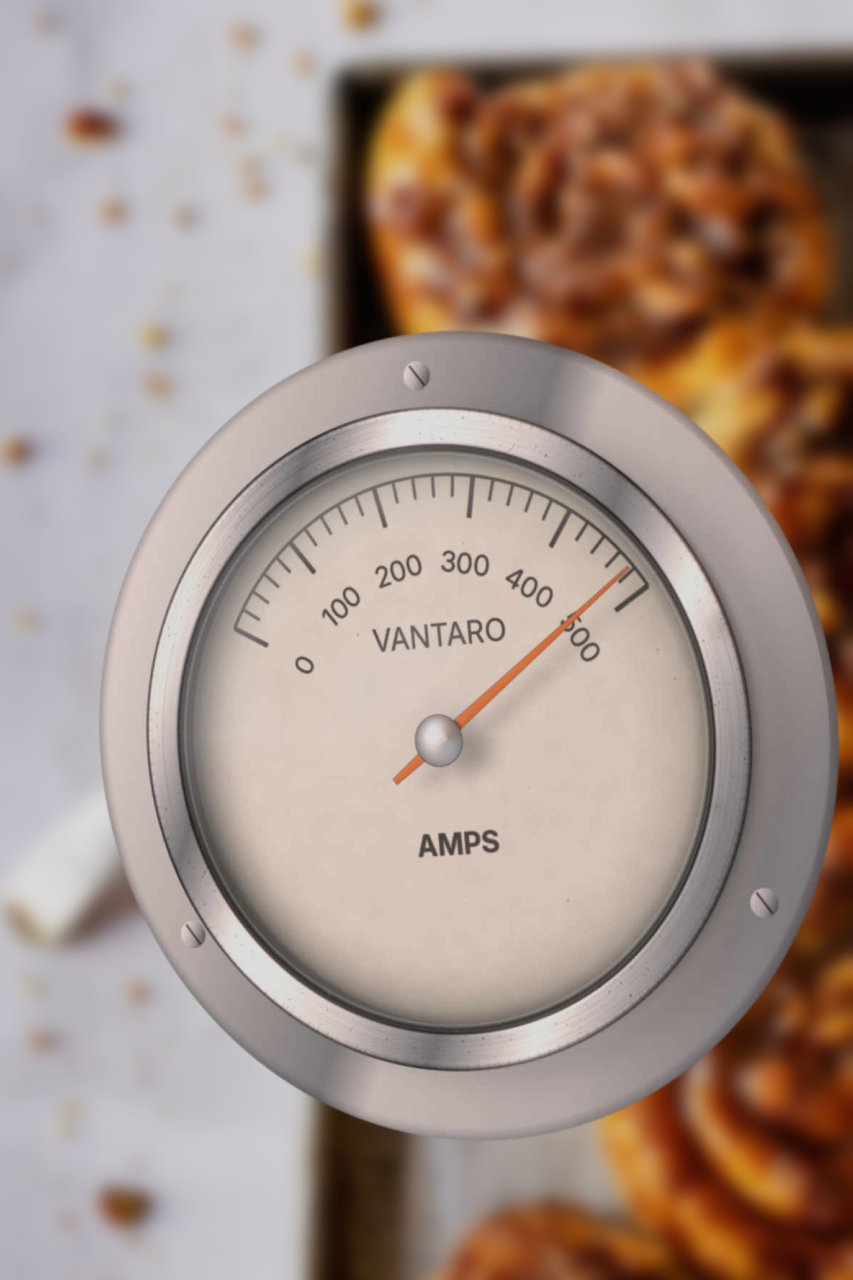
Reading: 480 A
